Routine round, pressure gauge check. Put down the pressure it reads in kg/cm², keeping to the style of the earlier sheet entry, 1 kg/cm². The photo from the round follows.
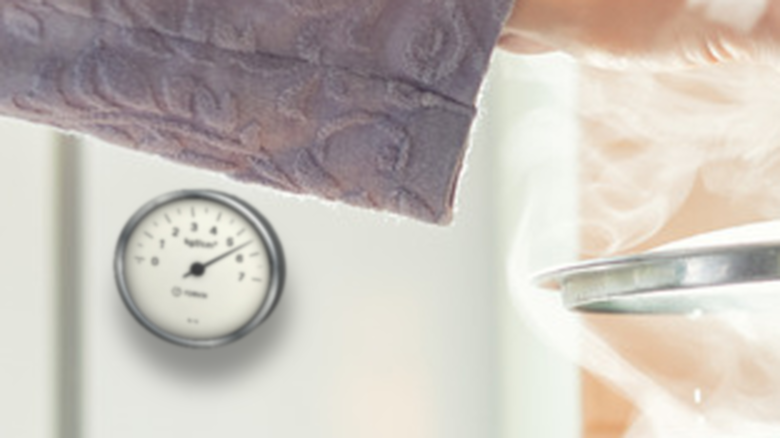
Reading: 5.5 kg/cm²
